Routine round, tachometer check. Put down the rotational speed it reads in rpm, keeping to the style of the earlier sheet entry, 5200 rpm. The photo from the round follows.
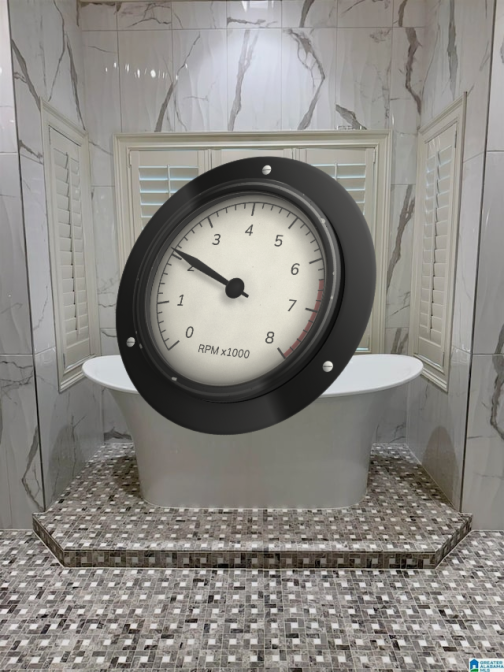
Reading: 2100 rpm
